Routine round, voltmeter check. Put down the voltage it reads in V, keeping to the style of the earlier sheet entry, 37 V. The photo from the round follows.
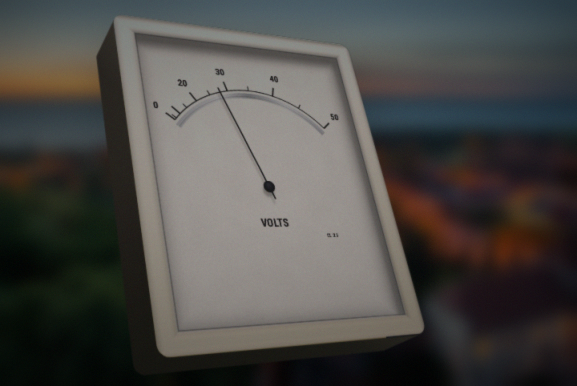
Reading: 27.5 V
